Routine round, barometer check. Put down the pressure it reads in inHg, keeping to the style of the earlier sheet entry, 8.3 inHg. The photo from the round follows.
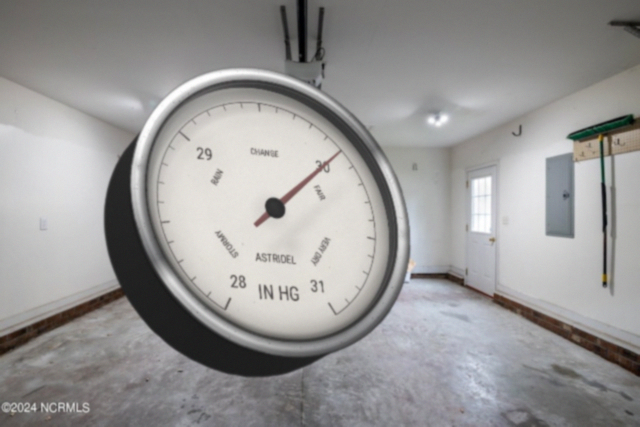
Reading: 30 inHg
